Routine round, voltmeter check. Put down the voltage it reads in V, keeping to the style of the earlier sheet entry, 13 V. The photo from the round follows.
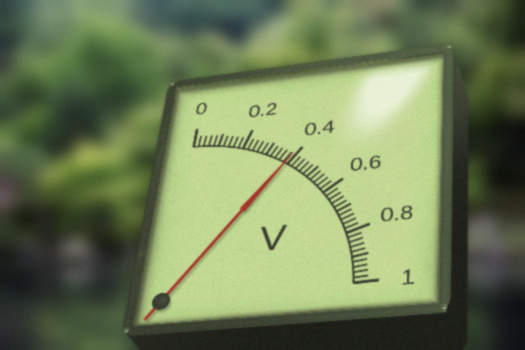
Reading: 0.4 V
